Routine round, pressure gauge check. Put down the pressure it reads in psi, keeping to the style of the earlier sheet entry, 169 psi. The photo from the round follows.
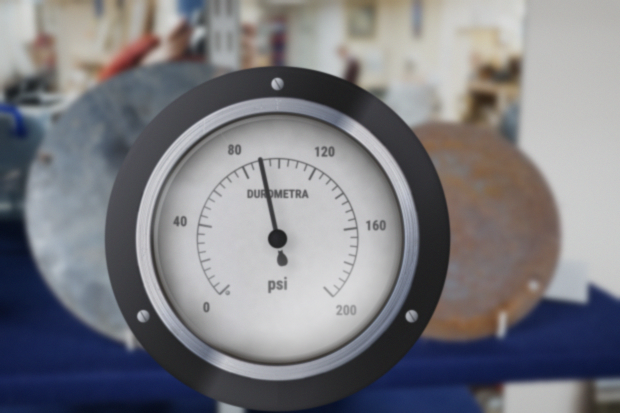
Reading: 90 psi
